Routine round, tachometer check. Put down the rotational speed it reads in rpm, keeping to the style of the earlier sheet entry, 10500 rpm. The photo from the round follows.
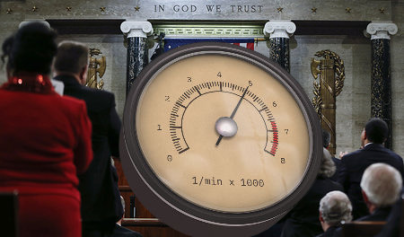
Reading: 5000 rpm
